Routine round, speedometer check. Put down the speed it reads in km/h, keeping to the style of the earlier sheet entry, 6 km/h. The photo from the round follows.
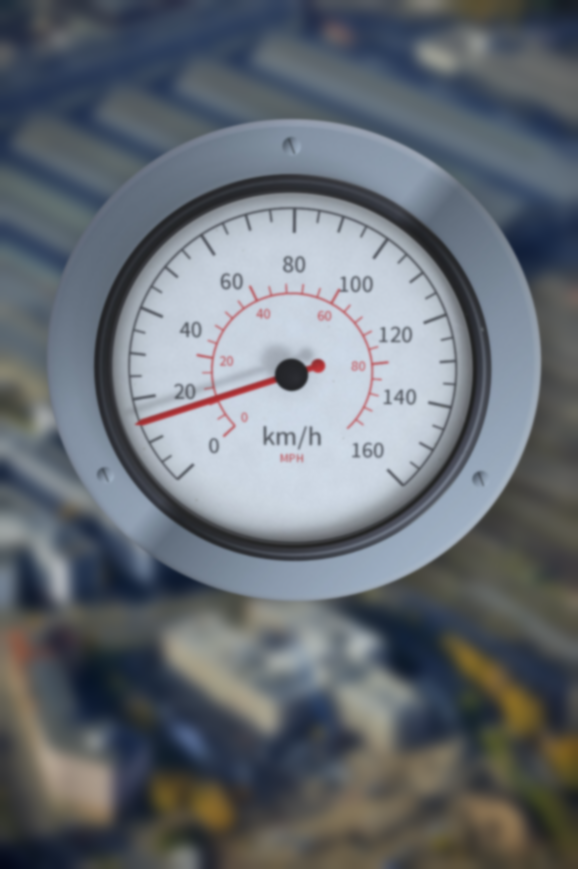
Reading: 15 km/h
